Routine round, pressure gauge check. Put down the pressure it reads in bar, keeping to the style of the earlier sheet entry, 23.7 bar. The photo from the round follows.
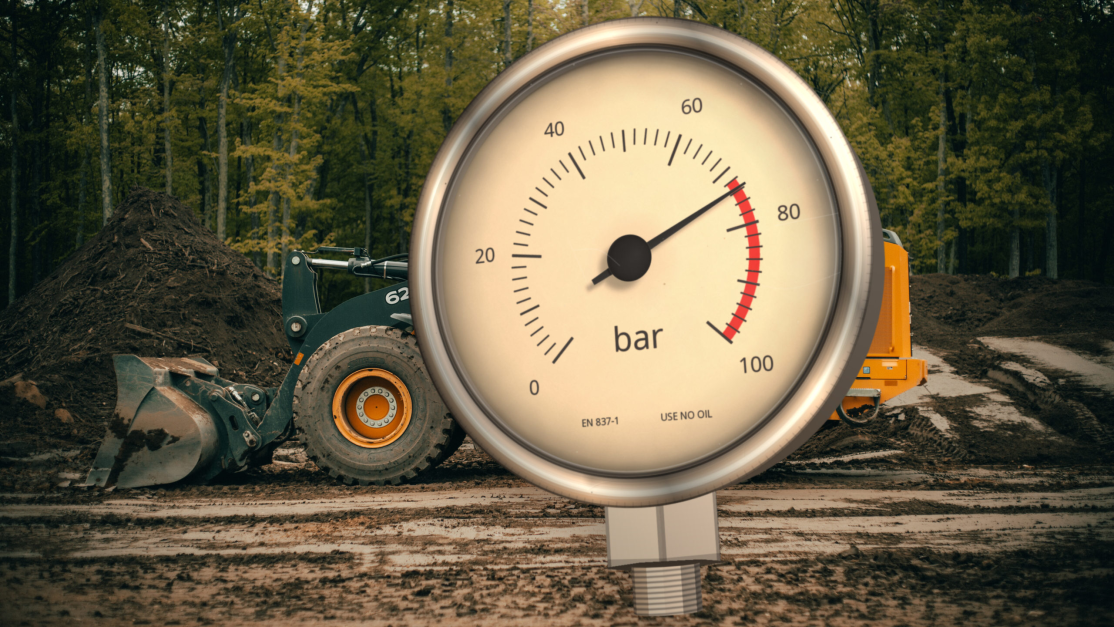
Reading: 74 bar
